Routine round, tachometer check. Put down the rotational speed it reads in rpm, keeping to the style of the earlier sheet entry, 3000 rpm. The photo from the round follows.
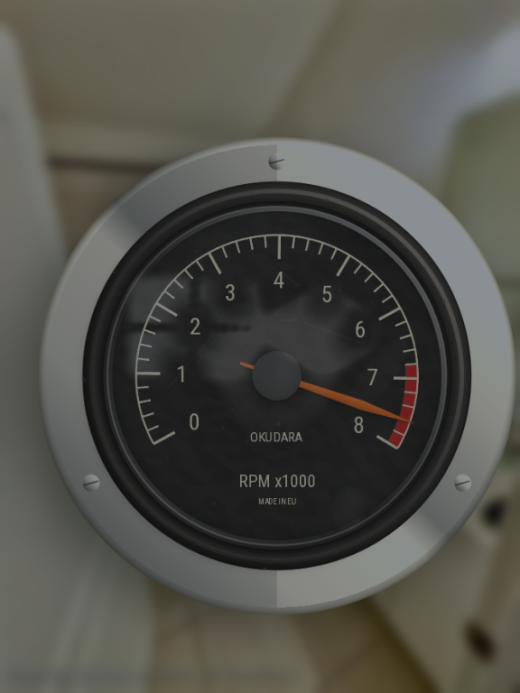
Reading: 7600 rpm
